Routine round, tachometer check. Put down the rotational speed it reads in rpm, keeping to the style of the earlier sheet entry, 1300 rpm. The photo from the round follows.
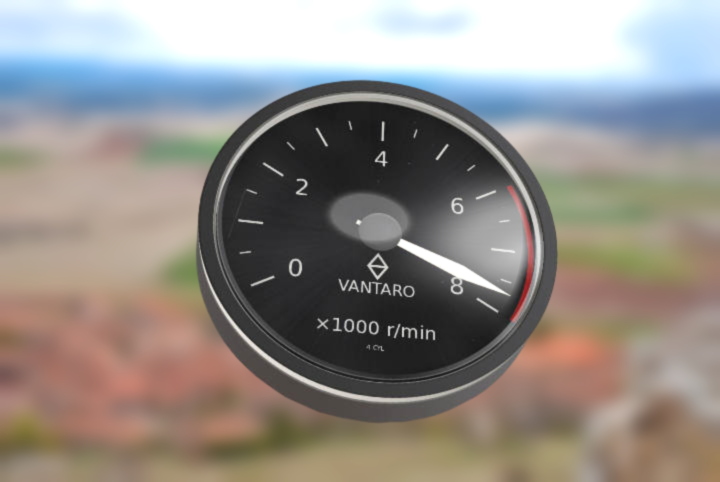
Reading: 7750 rpm
